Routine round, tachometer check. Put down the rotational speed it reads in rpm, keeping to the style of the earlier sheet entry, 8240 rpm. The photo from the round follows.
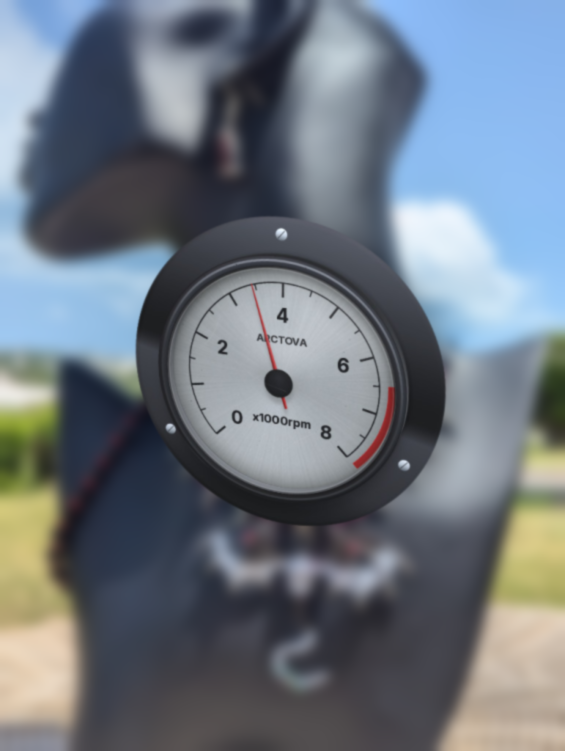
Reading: 3500 rpm
